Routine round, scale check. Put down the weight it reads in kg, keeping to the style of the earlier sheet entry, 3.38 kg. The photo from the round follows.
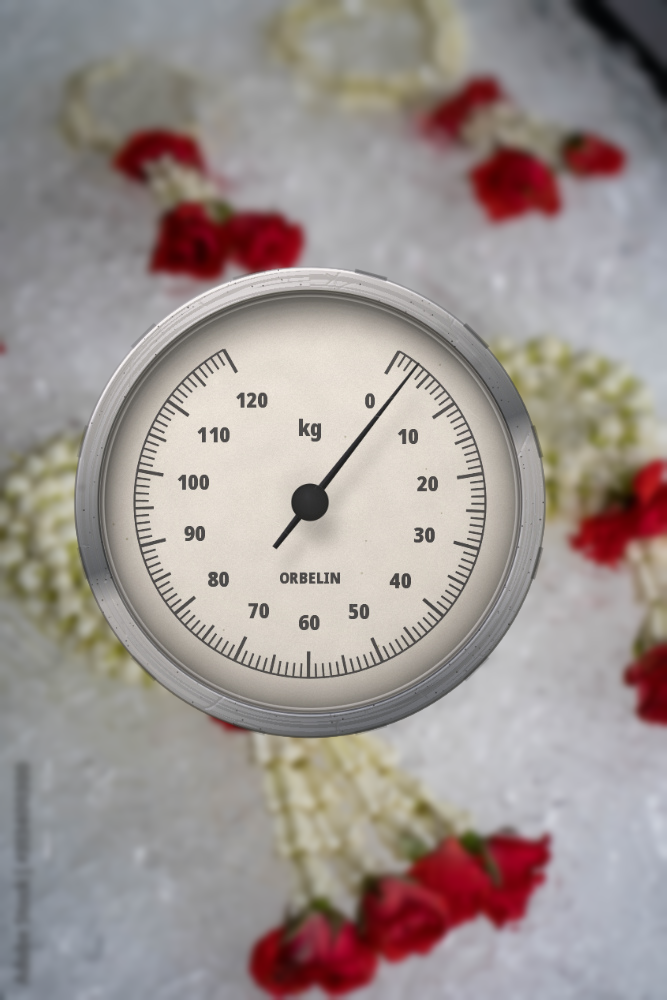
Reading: 3 kg
